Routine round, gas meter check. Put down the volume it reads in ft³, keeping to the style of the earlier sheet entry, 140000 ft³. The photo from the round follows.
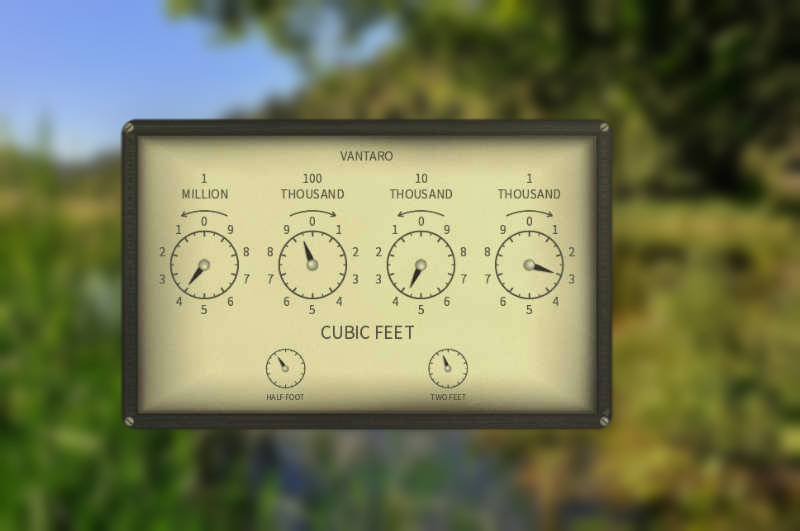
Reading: 394300 ft³
